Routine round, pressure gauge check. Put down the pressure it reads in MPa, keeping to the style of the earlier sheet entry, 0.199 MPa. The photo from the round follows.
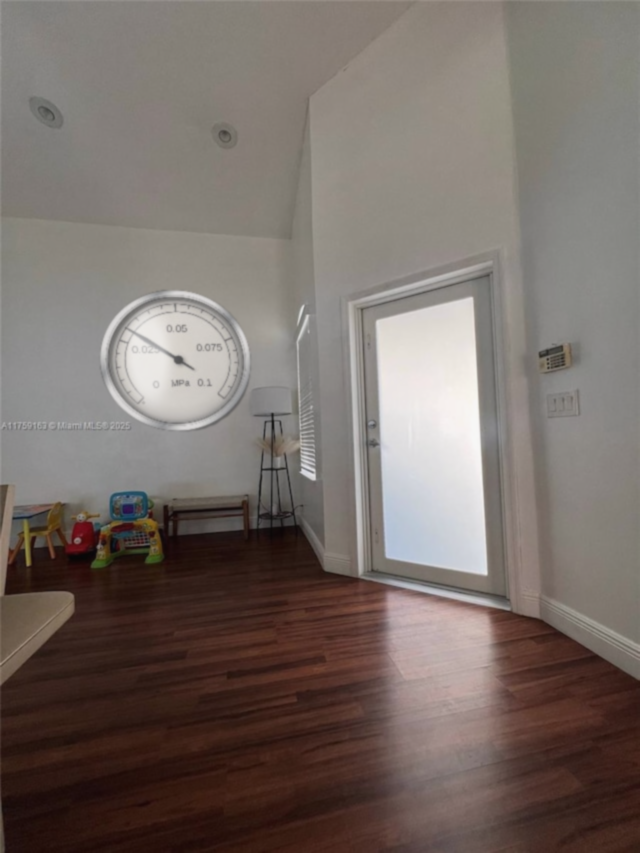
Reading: 0.03 MPa
